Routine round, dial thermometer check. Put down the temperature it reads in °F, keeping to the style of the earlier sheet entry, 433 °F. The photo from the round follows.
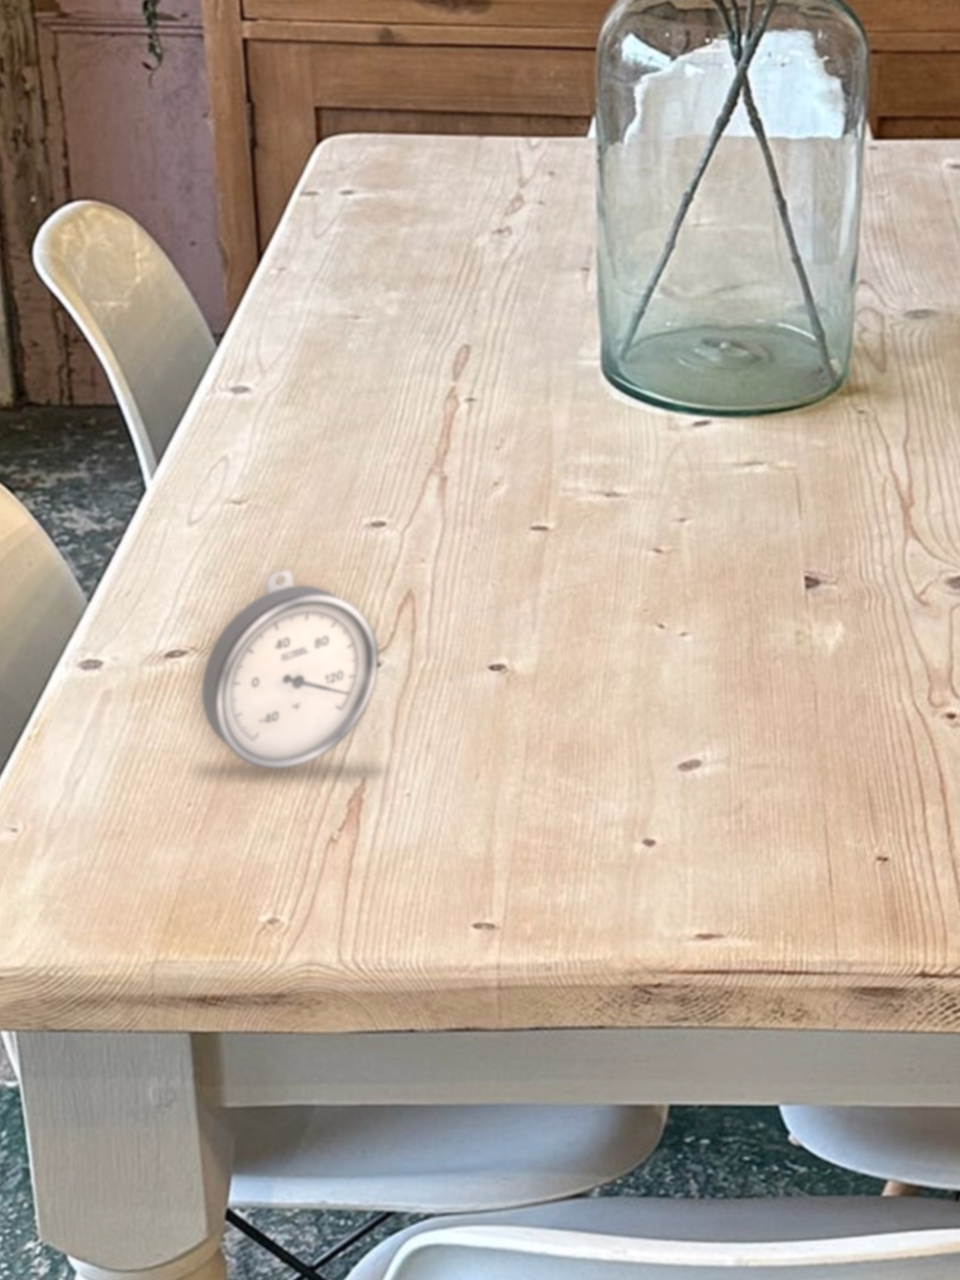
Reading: 130 °F
